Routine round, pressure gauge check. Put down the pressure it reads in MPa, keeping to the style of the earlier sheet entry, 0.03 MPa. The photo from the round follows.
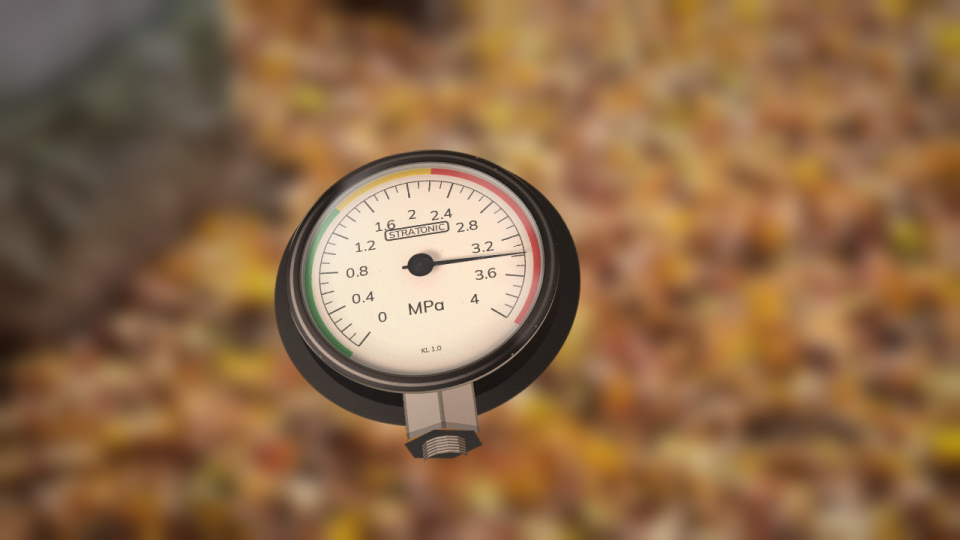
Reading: 3.4 MPa
